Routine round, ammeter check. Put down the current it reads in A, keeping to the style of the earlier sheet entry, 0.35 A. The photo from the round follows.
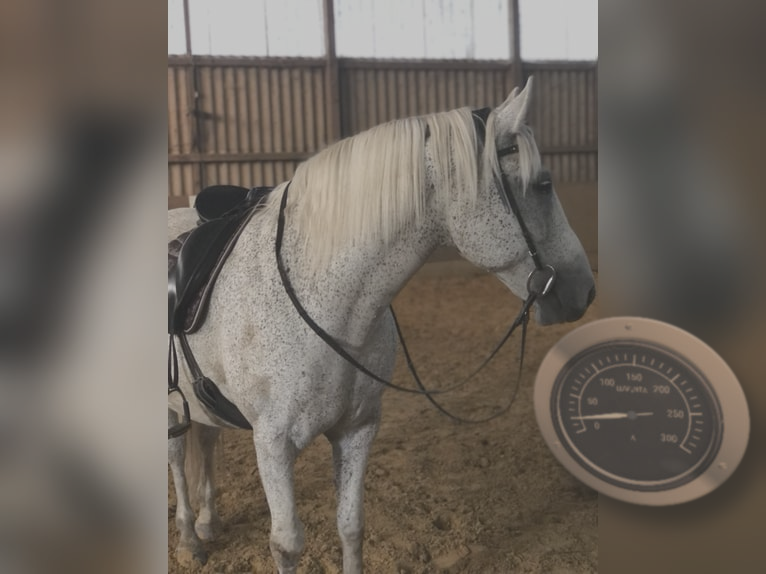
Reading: 20 A
